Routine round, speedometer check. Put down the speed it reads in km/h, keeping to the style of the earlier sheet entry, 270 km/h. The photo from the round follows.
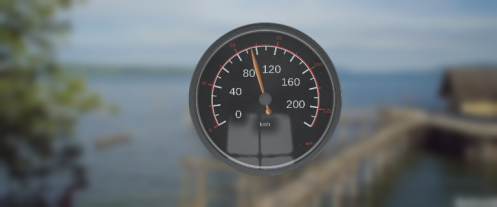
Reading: 95 km/h
